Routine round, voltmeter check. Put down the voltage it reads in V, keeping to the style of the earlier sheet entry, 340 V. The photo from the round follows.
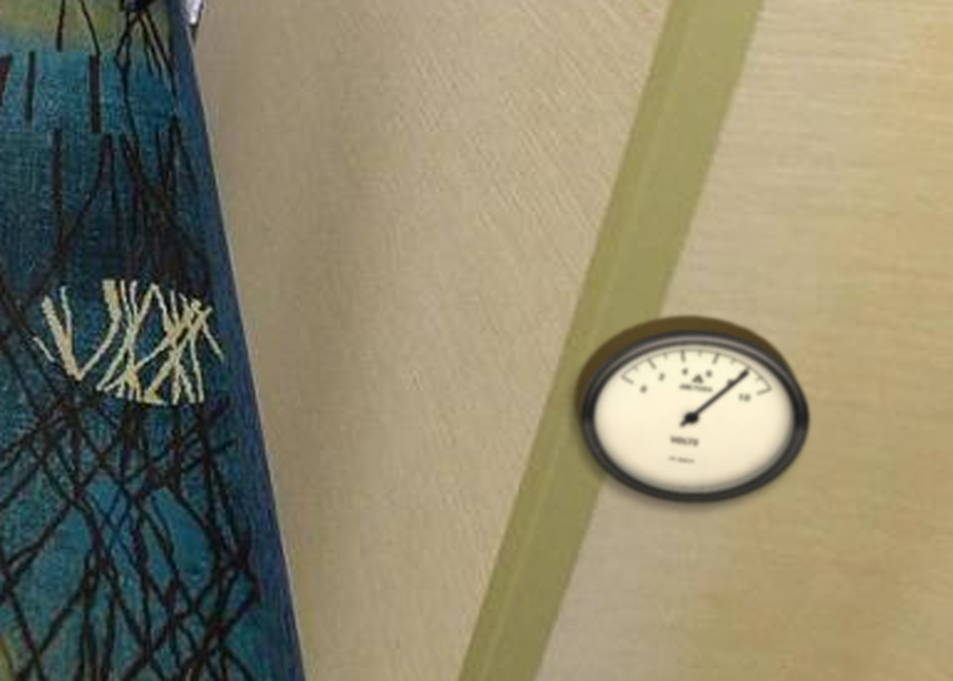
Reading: 8 V
